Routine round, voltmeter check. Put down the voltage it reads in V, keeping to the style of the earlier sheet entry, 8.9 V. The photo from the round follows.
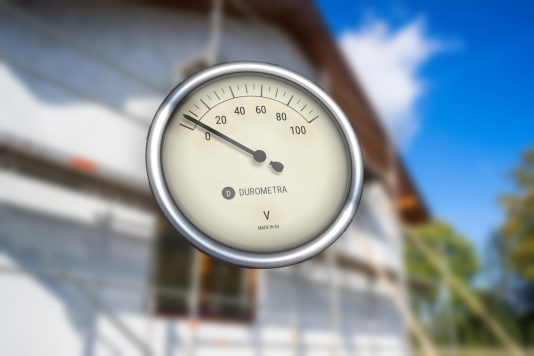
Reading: 5 V
